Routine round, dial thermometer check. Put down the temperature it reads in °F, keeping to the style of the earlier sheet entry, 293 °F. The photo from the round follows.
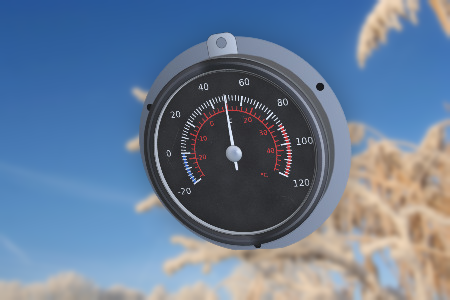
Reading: 50 °F
